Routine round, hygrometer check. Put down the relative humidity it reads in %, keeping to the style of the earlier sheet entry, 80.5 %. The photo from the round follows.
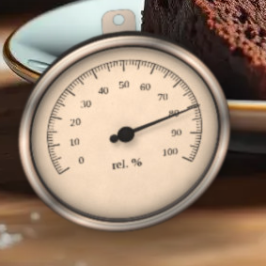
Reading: 80 %
